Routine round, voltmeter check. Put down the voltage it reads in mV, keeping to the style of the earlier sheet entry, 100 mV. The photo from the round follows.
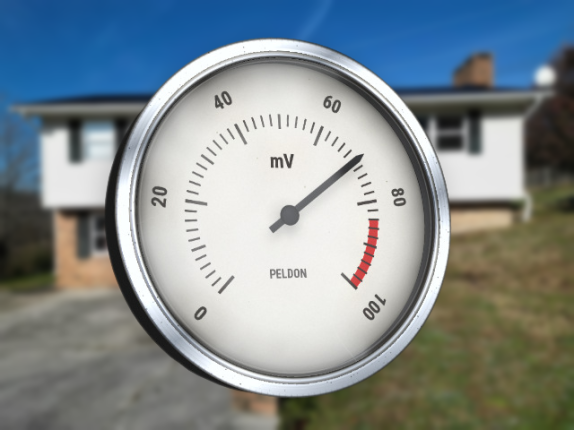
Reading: 70 mV
